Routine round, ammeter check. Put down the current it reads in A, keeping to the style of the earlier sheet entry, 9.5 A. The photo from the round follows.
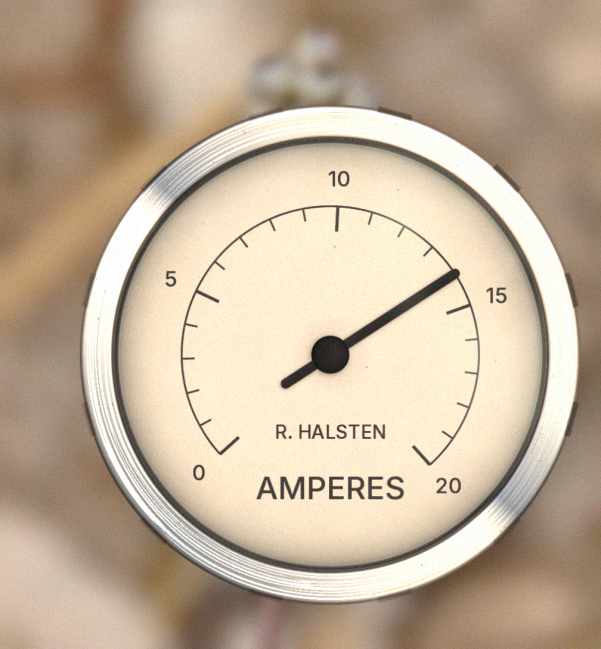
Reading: 14 A
